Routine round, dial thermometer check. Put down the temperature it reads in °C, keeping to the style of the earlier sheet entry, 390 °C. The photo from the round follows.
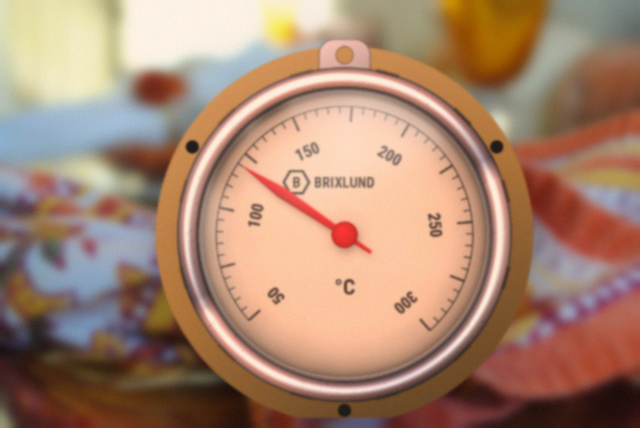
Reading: 120 °C
